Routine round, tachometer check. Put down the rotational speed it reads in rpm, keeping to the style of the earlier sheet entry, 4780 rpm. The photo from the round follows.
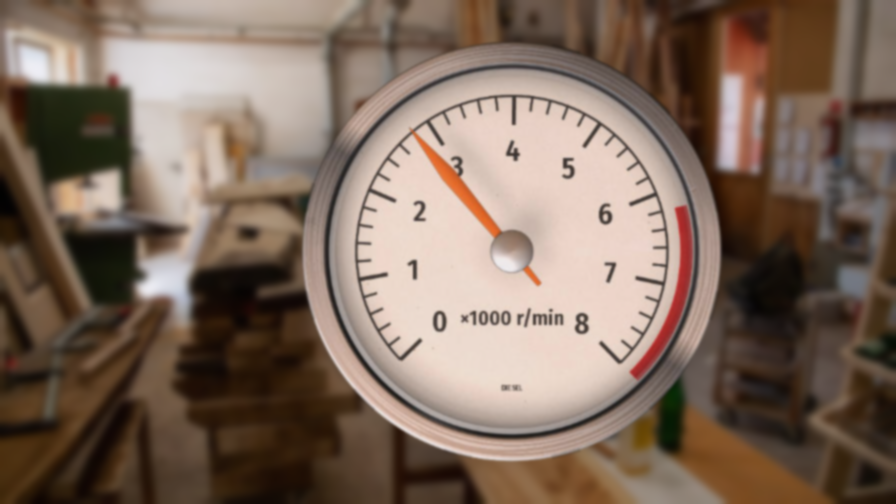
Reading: 2800 rpm
